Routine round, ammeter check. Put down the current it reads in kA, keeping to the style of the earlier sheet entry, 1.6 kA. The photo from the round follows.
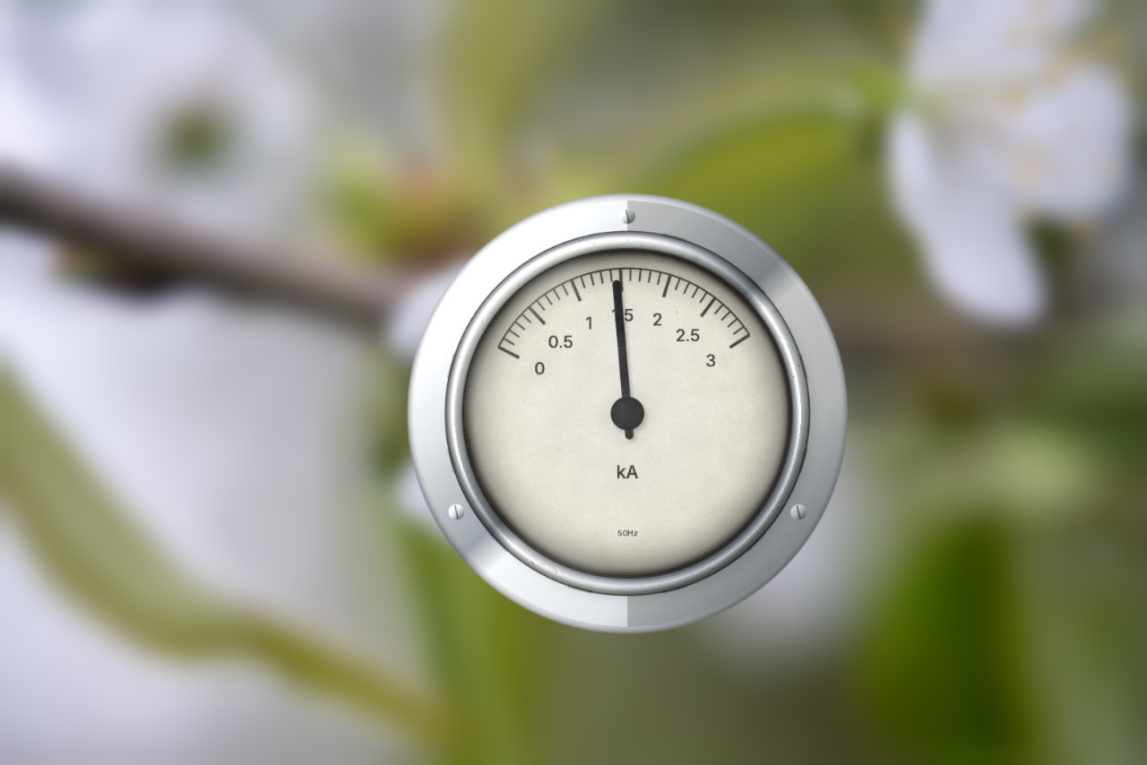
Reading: 1.45 kA
